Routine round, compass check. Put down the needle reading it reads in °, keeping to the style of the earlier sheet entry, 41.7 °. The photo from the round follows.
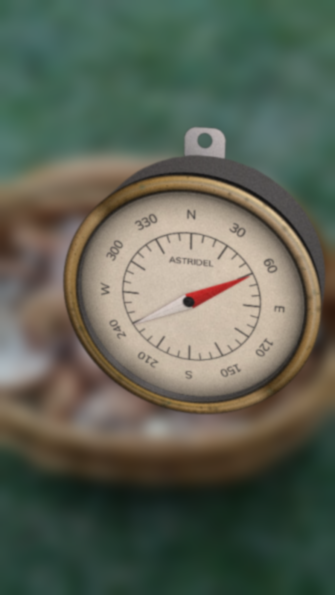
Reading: 60 °
